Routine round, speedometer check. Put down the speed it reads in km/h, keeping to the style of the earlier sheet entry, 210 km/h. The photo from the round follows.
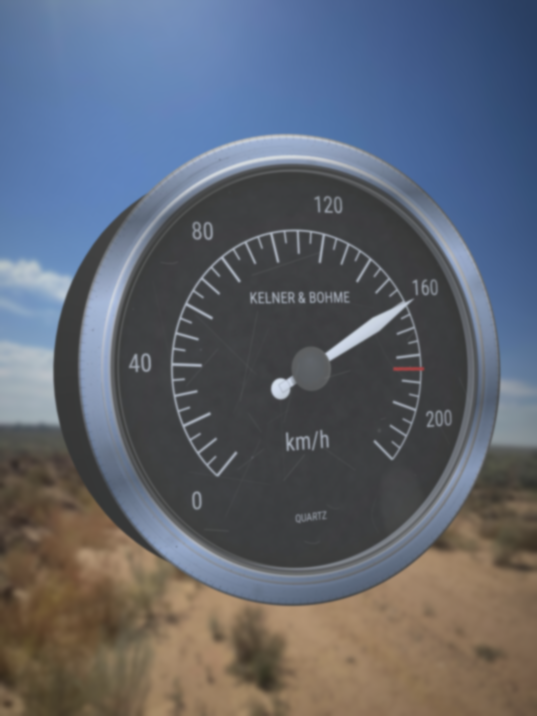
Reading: 160 km/h
